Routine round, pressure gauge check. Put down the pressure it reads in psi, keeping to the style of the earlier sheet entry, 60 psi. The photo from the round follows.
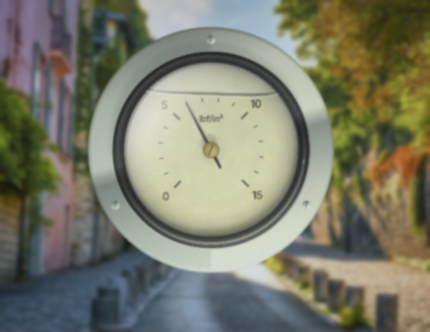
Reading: 6 psi
